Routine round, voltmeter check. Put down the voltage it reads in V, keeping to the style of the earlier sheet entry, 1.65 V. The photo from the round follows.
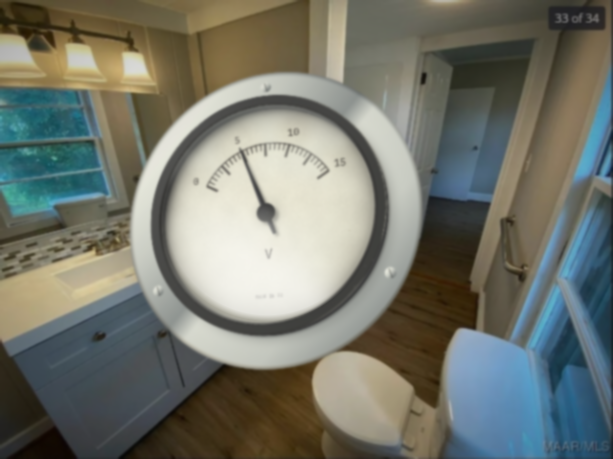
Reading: 5 V
